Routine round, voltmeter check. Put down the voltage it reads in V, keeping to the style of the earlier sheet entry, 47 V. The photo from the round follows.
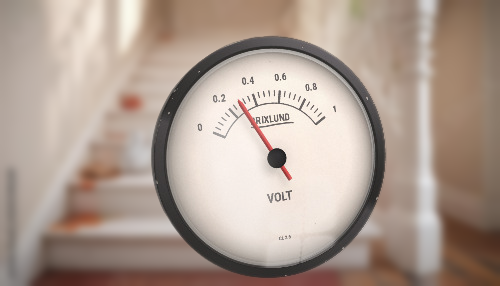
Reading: 0.28 V
